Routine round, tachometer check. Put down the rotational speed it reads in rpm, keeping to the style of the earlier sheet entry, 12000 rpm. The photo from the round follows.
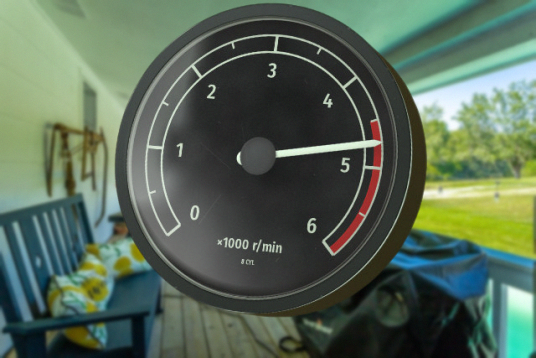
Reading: 4750 rpm
